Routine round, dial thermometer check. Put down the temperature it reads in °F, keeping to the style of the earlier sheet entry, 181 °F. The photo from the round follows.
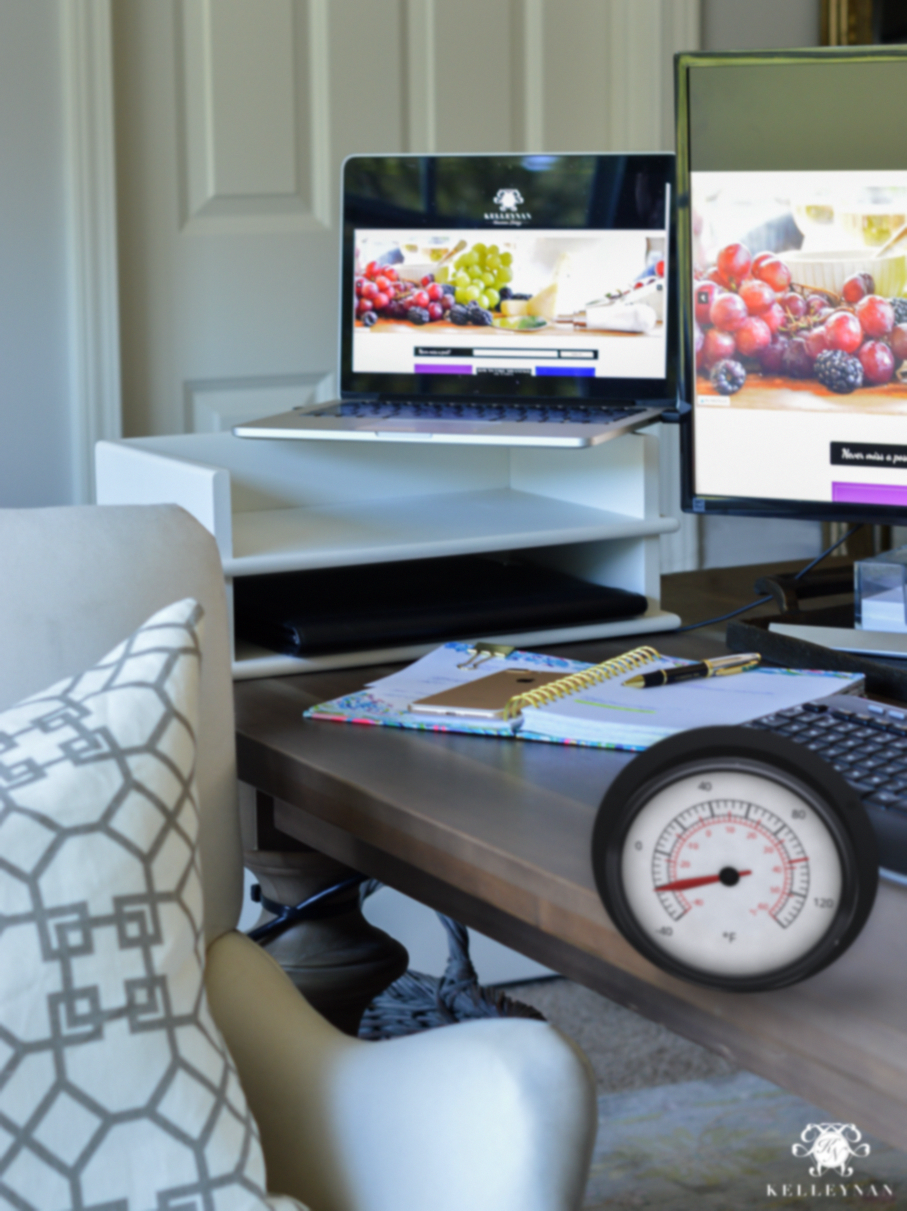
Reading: -20 °F
